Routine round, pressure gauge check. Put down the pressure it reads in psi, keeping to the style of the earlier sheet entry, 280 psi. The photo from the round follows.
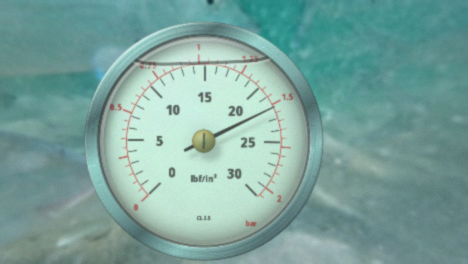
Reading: 22 psi
